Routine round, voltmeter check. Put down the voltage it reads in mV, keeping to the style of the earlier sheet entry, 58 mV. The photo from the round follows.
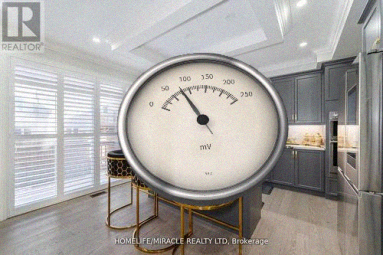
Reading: 75 mV
